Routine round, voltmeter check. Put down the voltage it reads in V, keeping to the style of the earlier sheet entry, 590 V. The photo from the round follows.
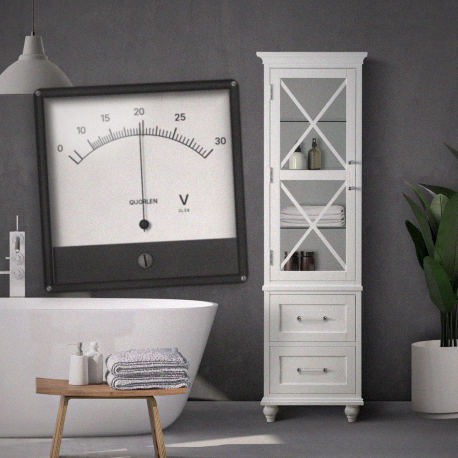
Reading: 20 V
